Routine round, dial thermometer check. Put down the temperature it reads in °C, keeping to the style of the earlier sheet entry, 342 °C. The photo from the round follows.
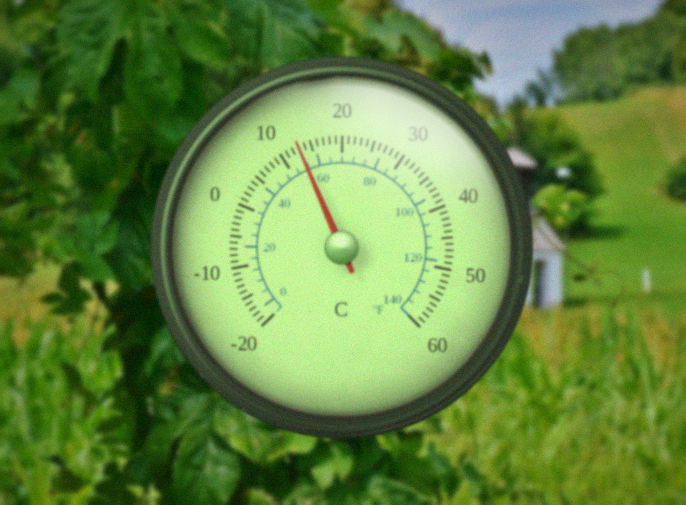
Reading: 13 °C
